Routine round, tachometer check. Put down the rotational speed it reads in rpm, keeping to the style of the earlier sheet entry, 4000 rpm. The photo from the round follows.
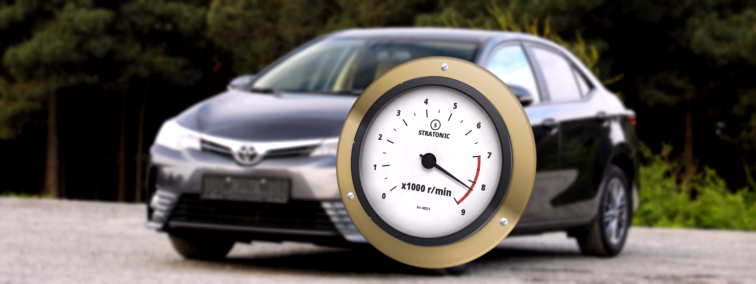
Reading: 8250 rpm
